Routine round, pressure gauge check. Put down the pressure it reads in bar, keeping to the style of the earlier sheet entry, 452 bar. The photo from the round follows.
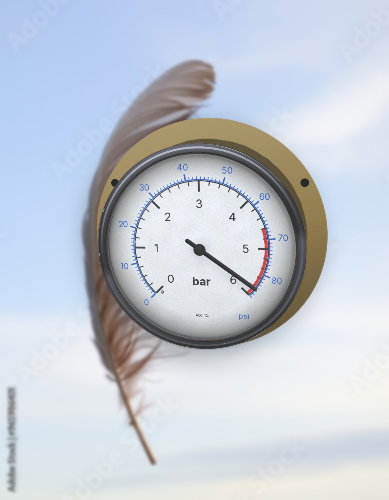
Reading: 5.8 bar
